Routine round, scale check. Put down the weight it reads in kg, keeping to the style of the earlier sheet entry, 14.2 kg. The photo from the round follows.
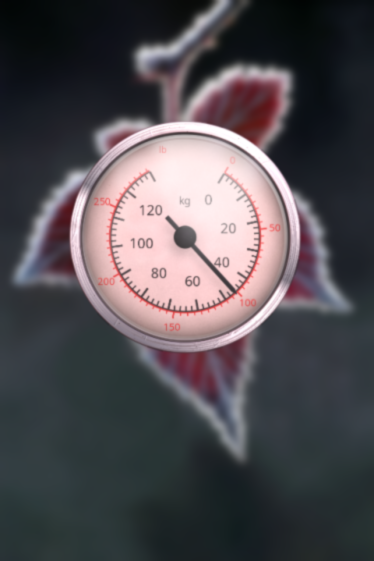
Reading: 46 kg
